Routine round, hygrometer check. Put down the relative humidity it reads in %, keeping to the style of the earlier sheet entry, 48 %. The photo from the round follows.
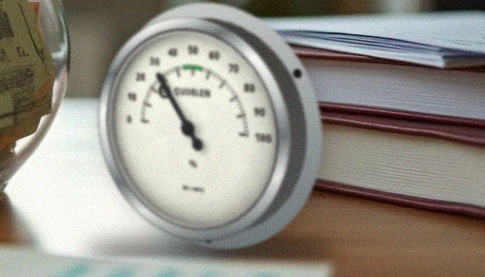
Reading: 30 %
